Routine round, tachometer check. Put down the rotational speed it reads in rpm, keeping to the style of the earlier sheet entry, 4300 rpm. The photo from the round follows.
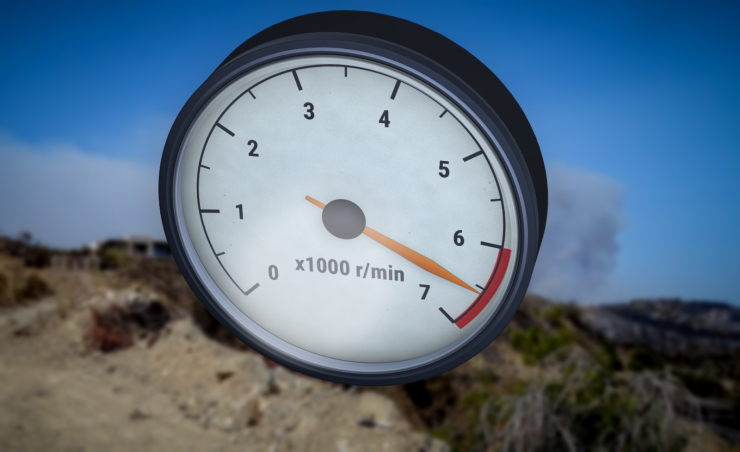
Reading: 6500 rpm
